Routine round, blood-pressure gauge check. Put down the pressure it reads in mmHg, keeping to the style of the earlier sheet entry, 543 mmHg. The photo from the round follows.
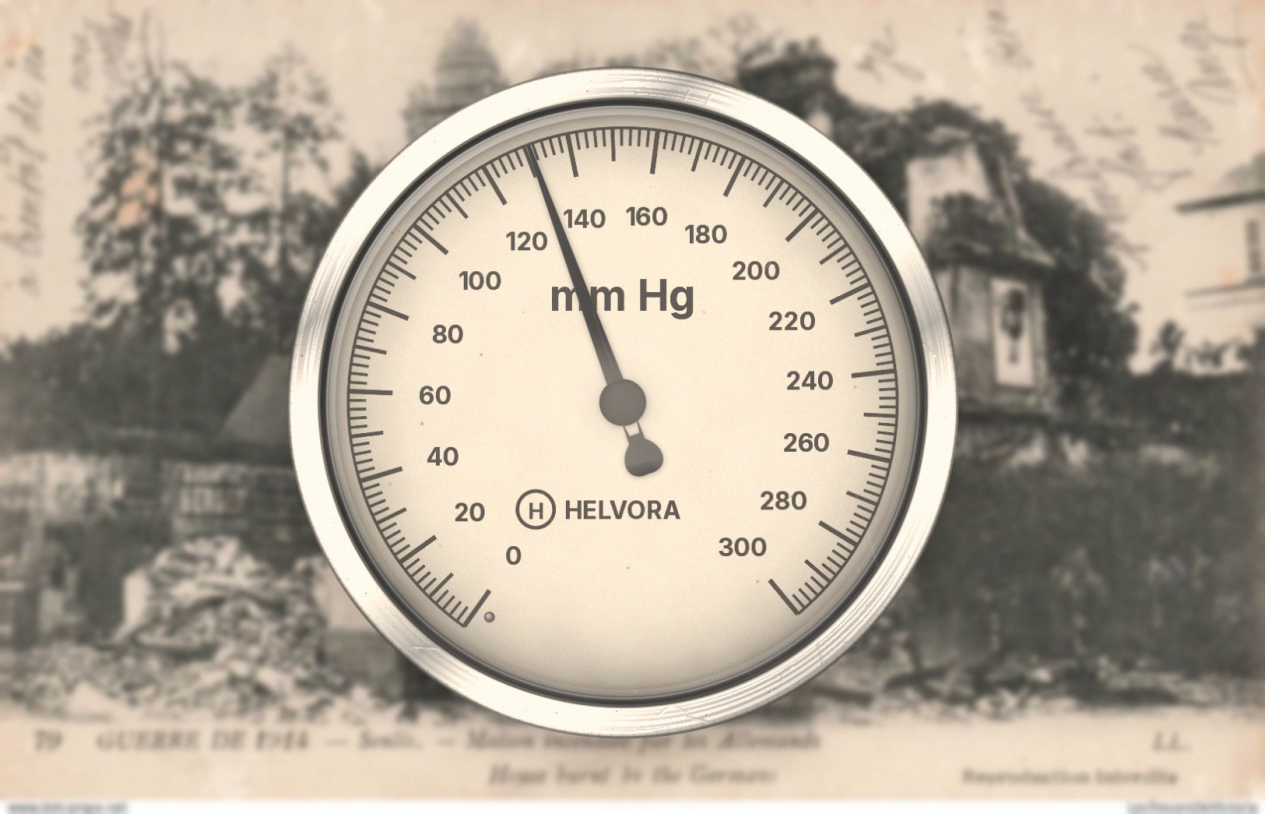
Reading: 131 mmHg
